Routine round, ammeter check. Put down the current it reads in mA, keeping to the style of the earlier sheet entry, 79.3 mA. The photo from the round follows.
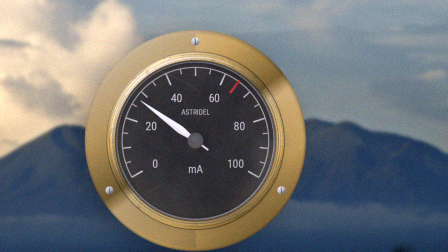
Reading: 27.5 mA
